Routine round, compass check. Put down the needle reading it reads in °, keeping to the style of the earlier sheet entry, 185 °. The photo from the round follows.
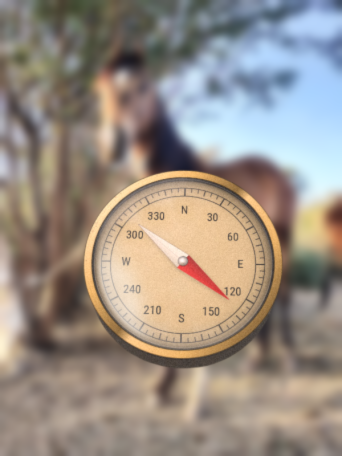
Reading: 130 °
